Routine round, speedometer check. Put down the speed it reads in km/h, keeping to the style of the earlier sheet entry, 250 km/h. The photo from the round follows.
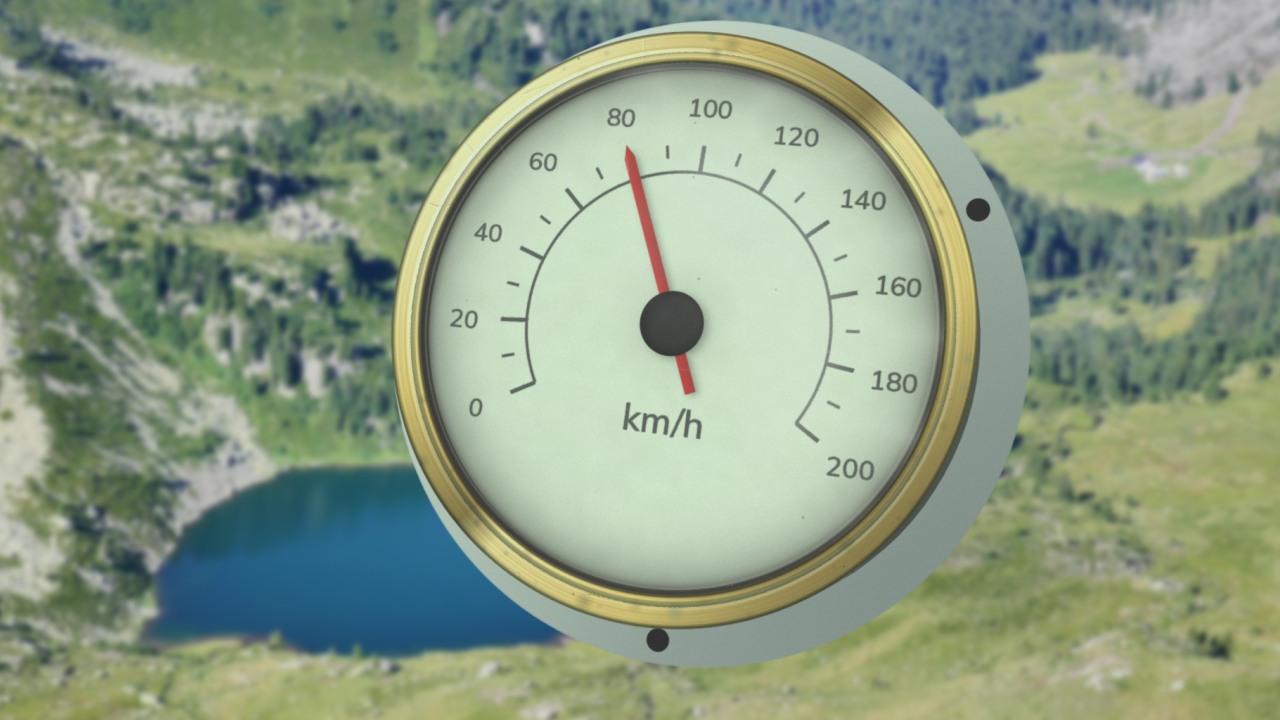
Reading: 80 km/h
